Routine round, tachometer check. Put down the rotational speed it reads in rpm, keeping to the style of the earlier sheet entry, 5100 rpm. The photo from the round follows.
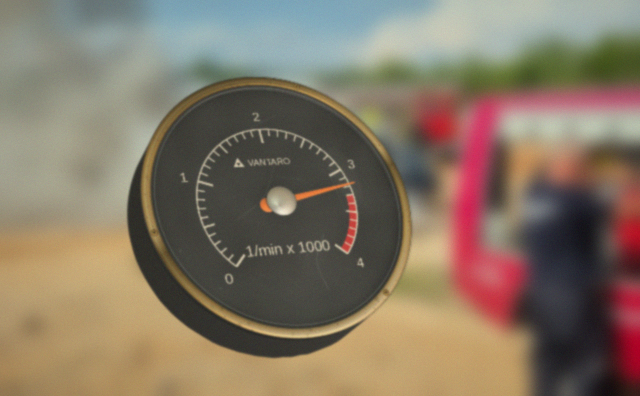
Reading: 3200 rpm
